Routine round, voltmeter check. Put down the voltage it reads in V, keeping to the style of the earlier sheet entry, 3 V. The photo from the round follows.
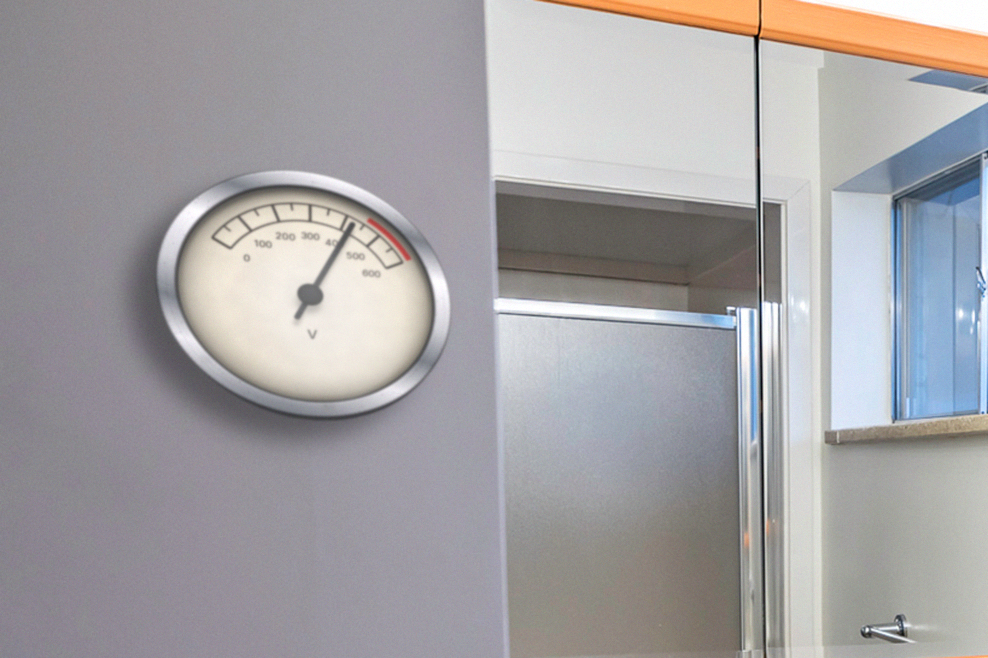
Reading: 425 V
